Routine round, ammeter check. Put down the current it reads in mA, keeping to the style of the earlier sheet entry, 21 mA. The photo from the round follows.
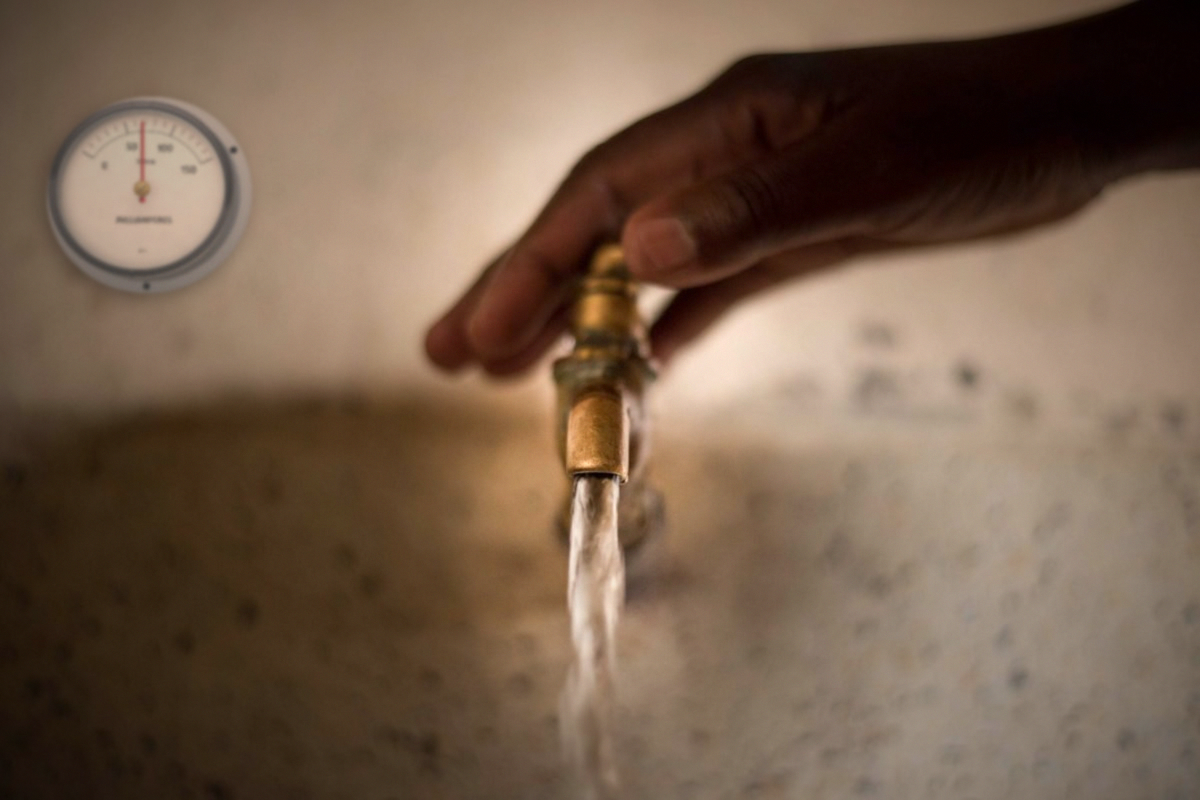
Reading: 70 mA
